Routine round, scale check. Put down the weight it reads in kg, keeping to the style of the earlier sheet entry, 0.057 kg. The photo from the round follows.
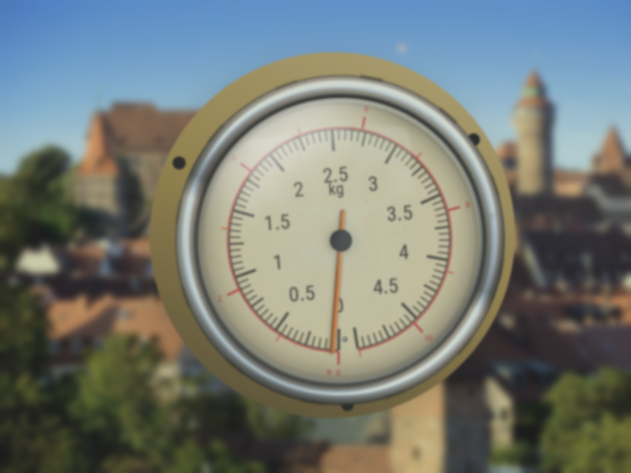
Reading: 0.05 kg
